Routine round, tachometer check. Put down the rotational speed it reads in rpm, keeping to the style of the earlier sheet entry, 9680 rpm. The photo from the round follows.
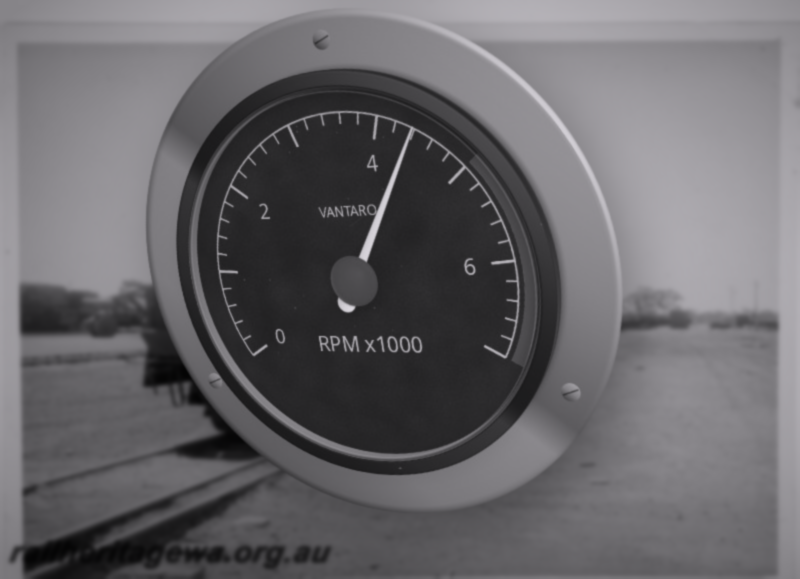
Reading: 4400 rpm
